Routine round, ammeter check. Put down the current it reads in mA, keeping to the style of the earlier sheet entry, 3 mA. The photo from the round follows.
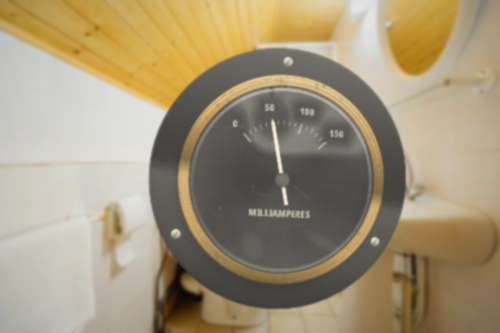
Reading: 50 mA
